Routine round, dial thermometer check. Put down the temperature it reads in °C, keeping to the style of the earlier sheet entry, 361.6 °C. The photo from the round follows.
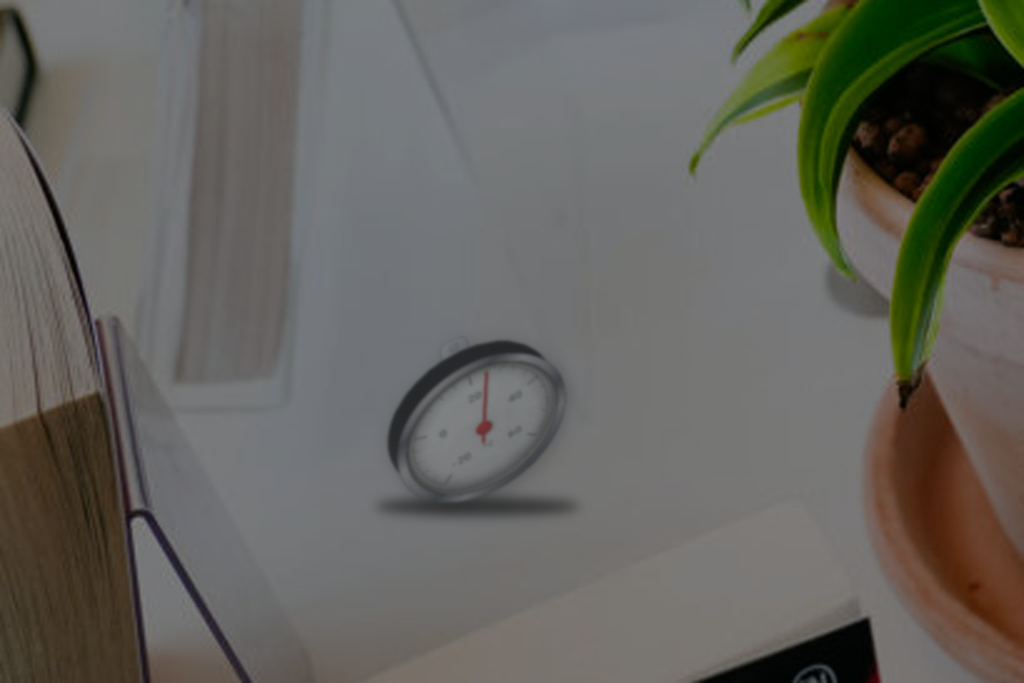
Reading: 24 °C
